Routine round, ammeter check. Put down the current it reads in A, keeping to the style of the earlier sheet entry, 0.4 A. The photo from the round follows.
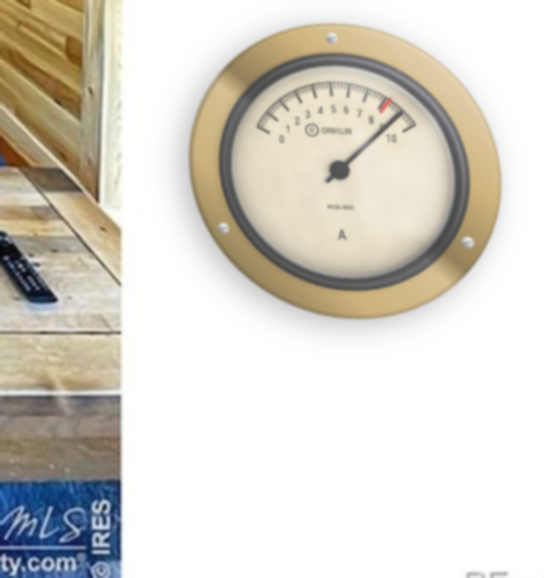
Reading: 9 A
